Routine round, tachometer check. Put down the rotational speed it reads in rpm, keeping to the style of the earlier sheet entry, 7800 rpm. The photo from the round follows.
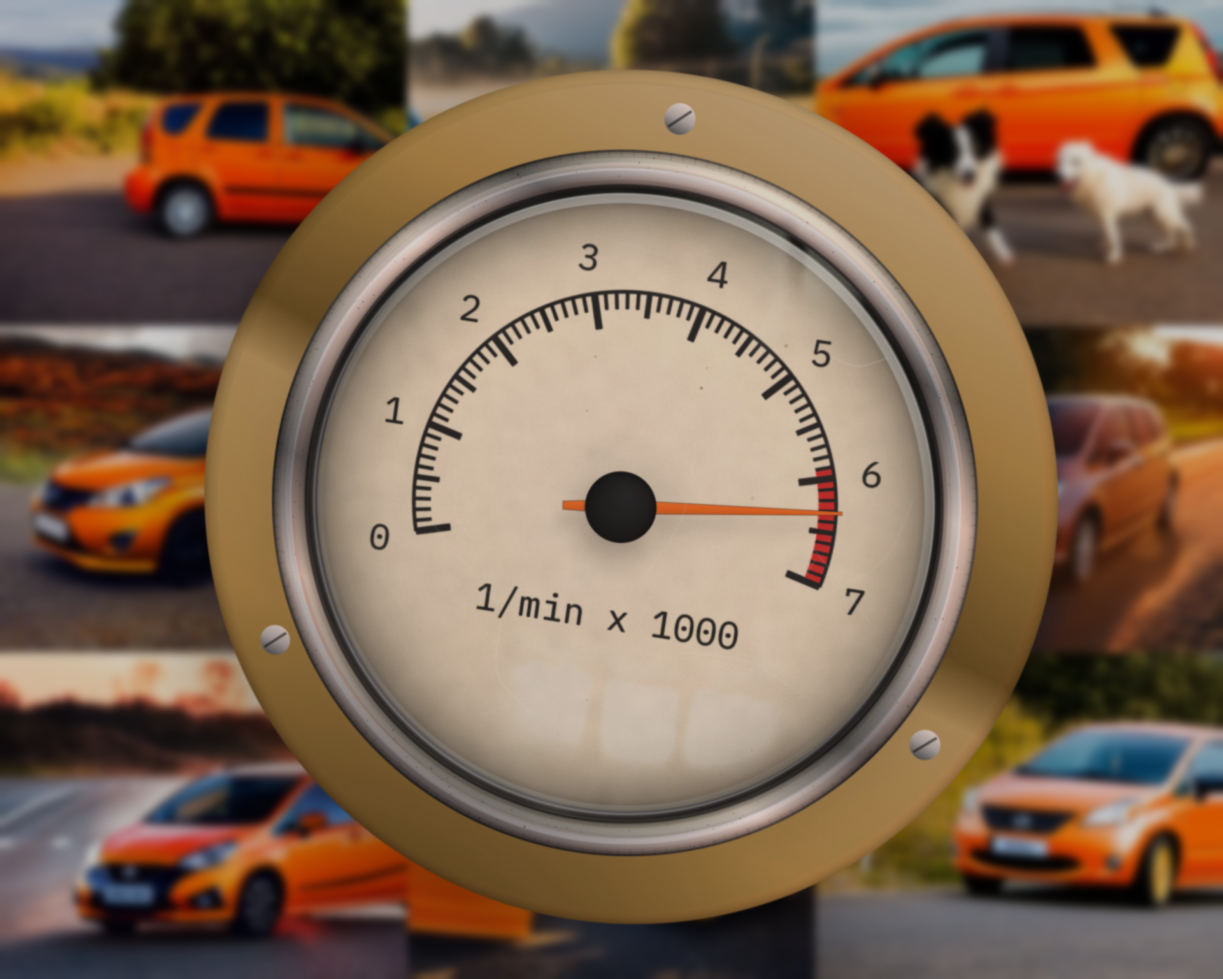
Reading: 6300 rpm
